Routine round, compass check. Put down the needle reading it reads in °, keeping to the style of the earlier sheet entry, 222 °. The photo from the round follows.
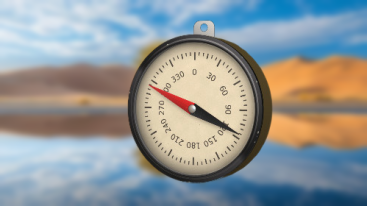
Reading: 295 °
